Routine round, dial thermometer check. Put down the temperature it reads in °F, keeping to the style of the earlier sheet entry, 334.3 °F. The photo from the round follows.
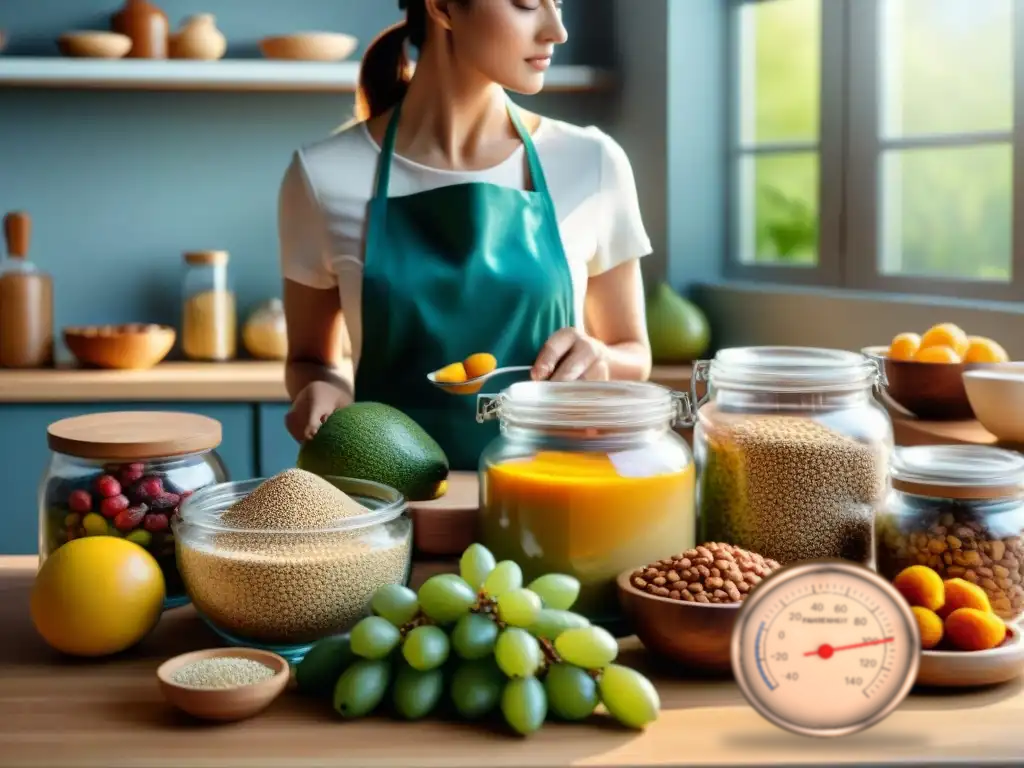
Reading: 100 °F
